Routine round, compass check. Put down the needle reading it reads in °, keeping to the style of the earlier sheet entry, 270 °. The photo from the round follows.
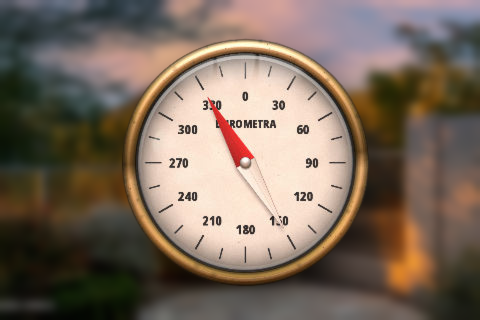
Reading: 330 °
